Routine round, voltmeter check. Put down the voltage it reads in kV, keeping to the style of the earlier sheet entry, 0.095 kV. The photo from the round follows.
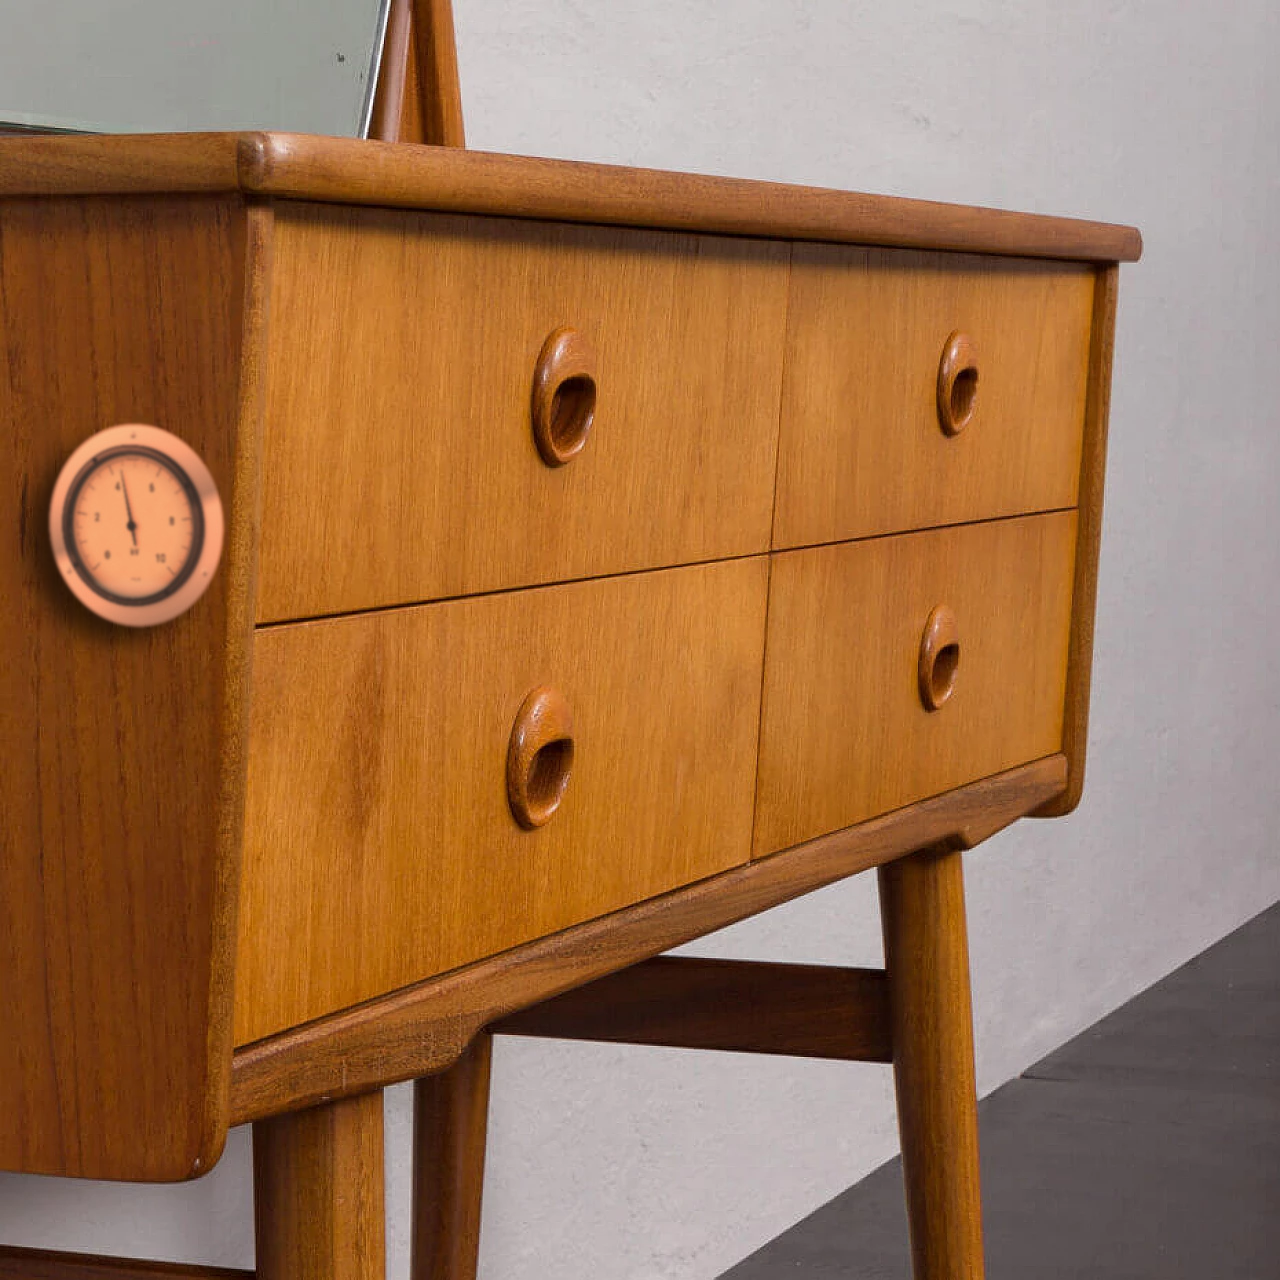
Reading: 4.5 kV
